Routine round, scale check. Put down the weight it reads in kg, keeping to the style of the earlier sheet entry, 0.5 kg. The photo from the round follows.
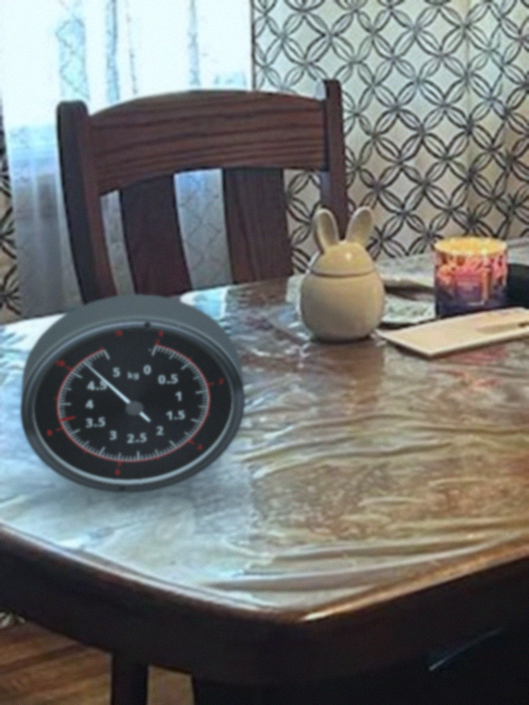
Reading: 4.75 kg
